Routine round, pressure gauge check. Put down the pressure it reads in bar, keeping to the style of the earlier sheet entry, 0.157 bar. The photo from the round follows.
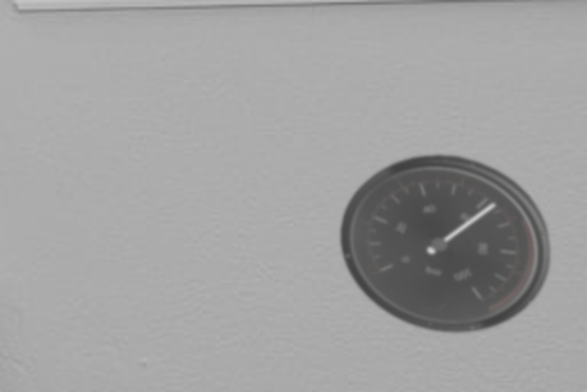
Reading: 62.5 bar
